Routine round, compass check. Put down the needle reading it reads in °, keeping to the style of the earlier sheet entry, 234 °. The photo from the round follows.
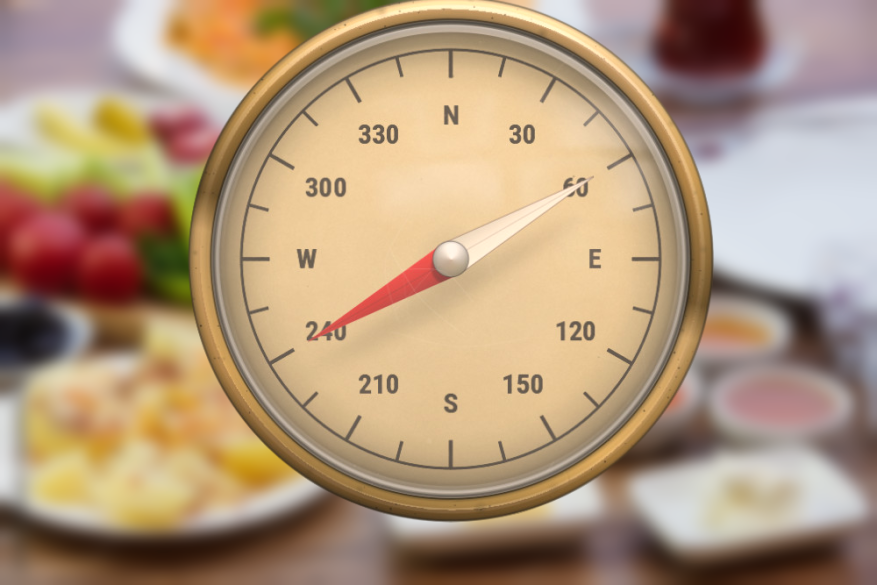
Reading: 240 °
